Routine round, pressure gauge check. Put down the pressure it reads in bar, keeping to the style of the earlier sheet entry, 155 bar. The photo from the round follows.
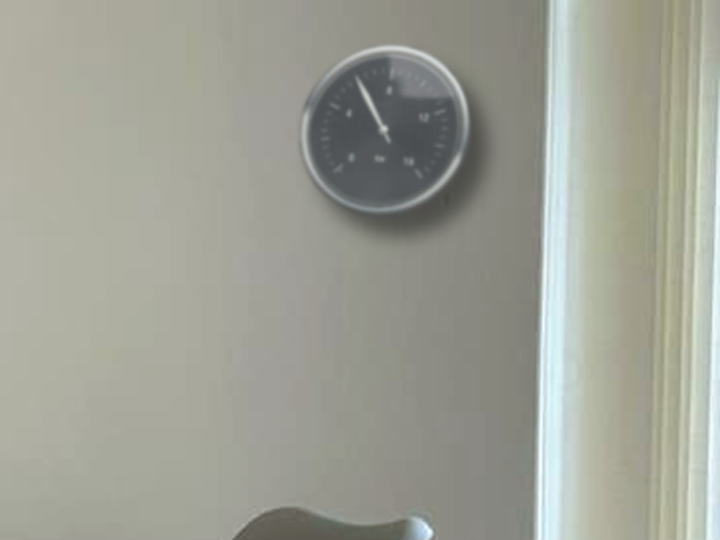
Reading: 6 bar
